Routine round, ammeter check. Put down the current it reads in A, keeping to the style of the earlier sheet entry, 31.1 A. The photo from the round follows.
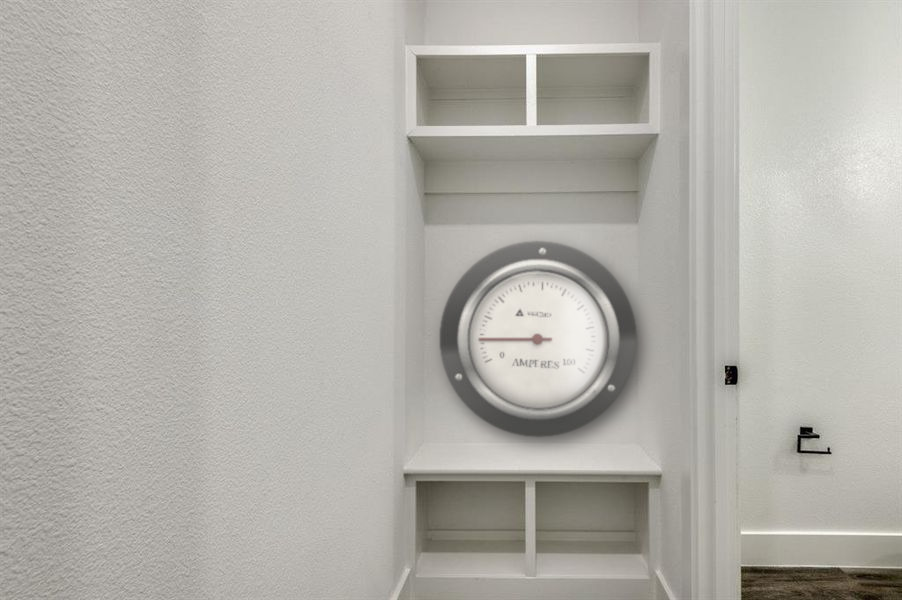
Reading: 10 A
